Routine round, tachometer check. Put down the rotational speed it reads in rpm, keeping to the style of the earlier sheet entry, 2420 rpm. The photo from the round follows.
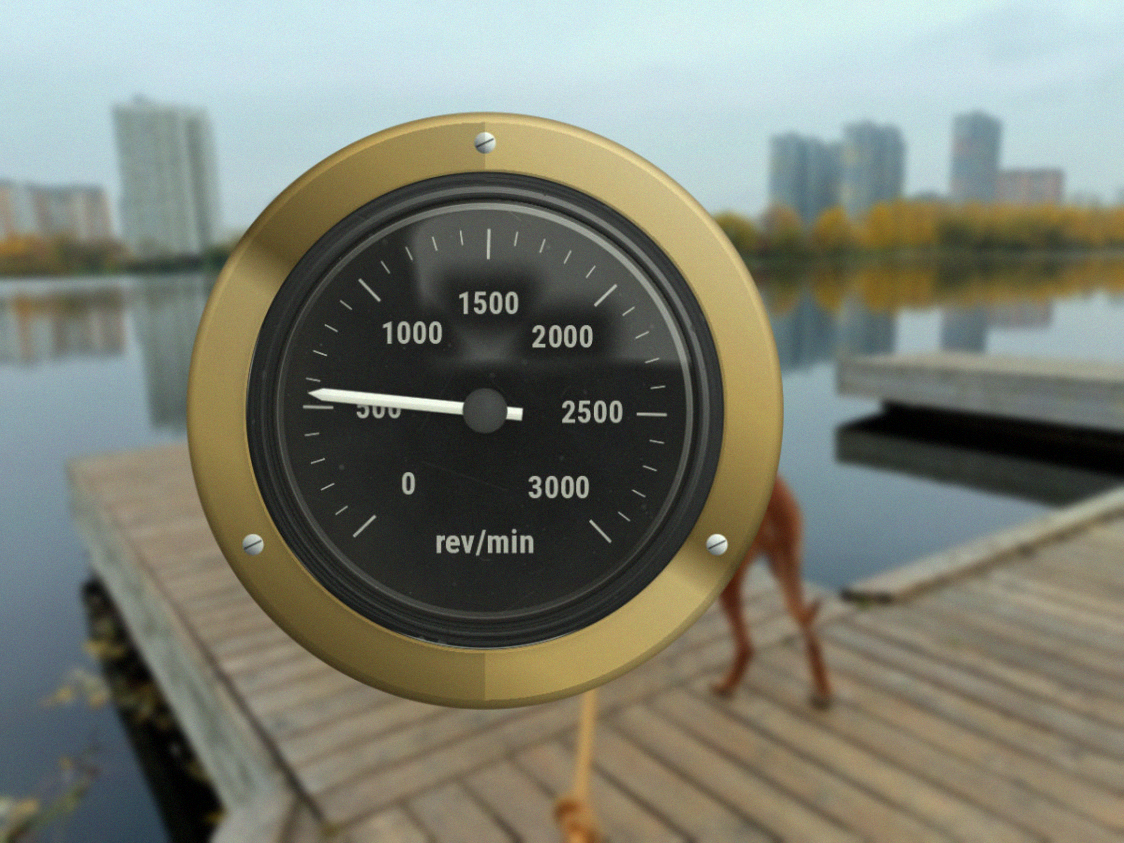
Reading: 550 rpm
